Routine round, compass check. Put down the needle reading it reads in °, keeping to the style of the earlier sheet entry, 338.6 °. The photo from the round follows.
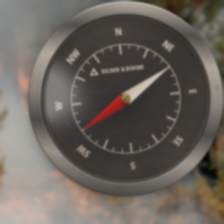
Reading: 240 °
